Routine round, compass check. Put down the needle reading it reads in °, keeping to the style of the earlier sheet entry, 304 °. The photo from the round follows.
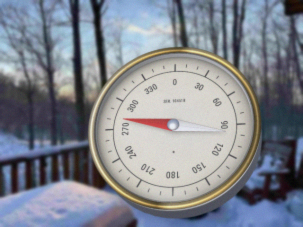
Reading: 280 °
